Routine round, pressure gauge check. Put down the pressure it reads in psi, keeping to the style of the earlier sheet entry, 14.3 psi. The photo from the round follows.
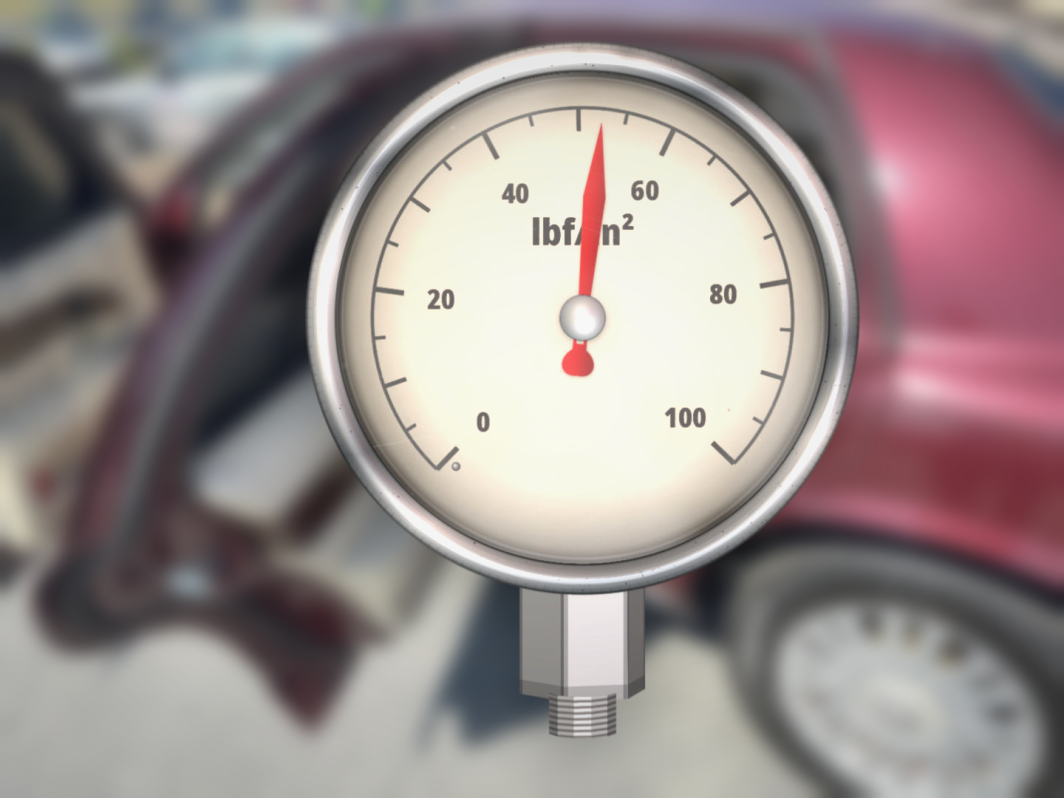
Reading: 52.5 psi
